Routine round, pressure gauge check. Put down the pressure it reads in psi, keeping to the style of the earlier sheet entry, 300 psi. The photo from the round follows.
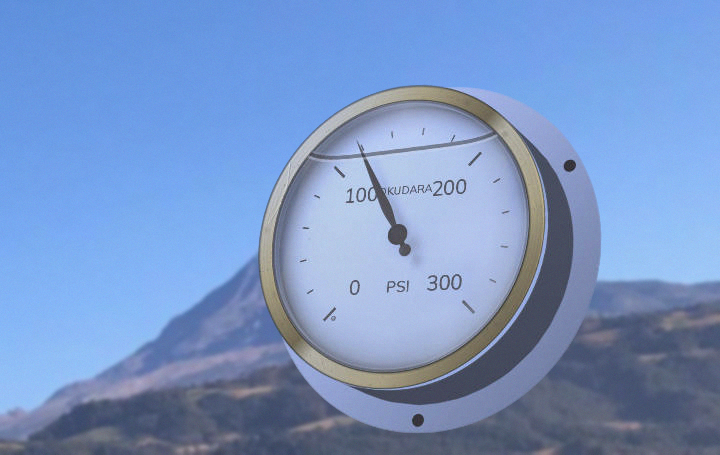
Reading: 120 psi
